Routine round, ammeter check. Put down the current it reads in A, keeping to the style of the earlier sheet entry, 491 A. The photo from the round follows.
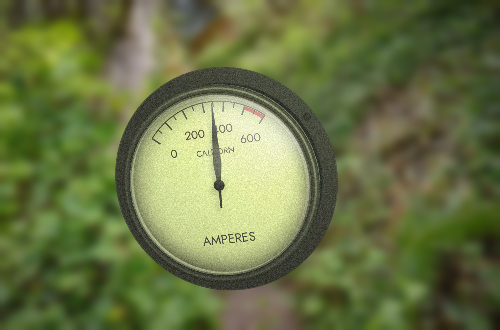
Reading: 350 A
